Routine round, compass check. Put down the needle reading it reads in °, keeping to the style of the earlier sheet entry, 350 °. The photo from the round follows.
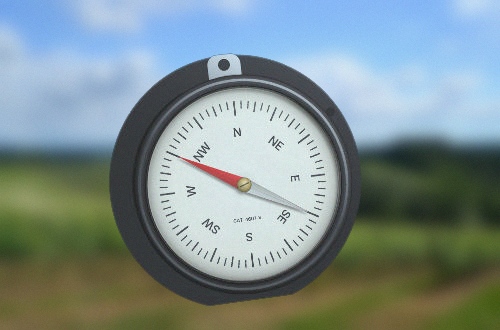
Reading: 300 °
